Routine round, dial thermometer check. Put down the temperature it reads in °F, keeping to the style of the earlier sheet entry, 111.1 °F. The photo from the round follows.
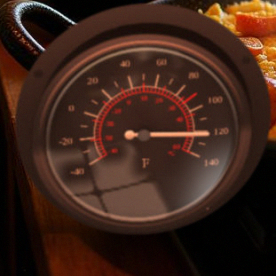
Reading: 120 °F
